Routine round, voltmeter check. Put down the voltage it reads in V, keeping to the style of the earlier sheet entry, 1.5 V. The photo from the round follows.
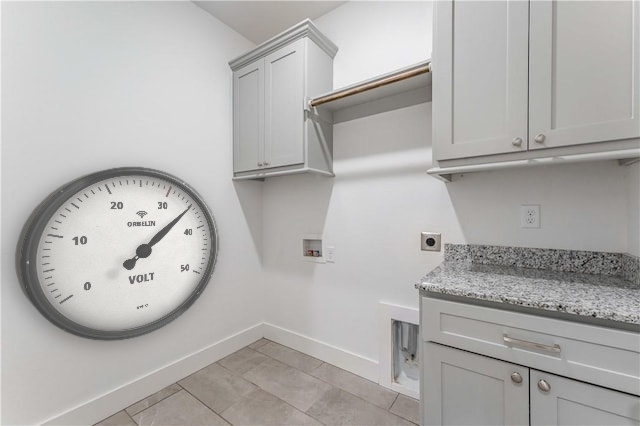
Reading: 35 V
